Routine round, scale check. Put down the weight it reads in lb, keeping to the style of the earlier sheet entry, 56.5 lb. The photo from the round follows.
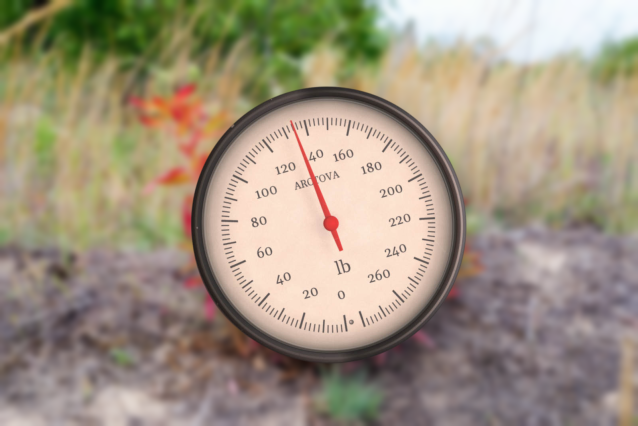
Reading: 134 lb
